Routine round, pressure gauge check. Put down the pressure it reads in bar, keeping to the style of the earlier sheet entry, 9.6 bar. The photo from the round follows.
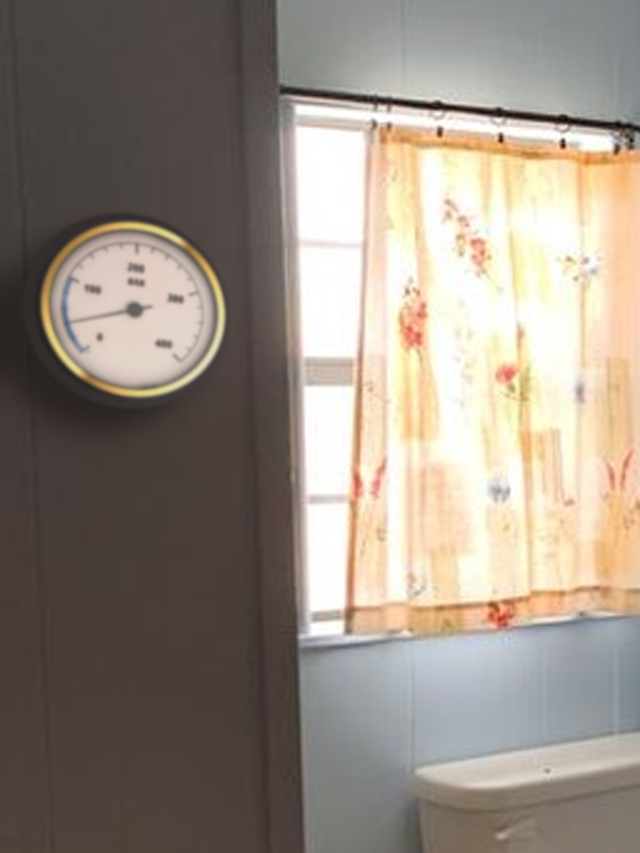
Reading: 40 bar
